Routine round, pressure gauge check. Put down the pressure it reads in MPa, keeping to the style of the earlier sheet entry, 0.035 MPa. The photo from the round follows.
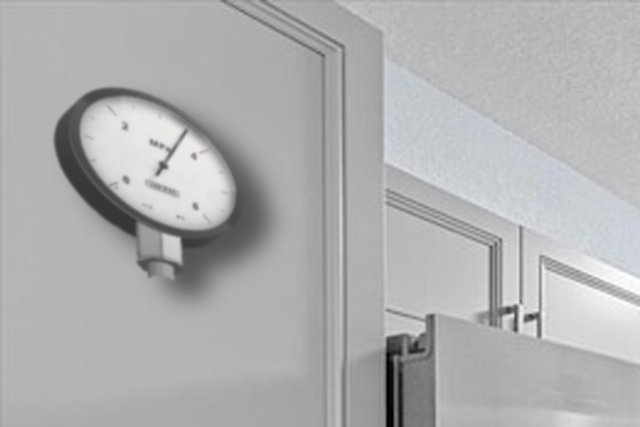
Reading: 3.5 MPa
